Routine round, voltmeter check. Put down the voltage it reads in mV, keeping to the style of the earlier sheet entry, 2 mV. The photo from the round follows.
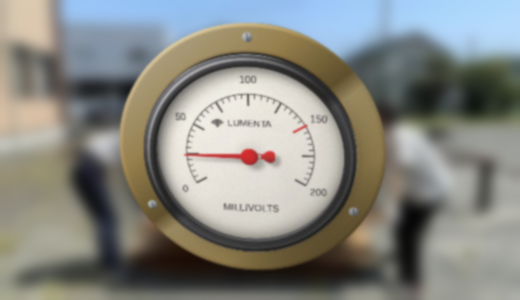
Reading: 25 mV
